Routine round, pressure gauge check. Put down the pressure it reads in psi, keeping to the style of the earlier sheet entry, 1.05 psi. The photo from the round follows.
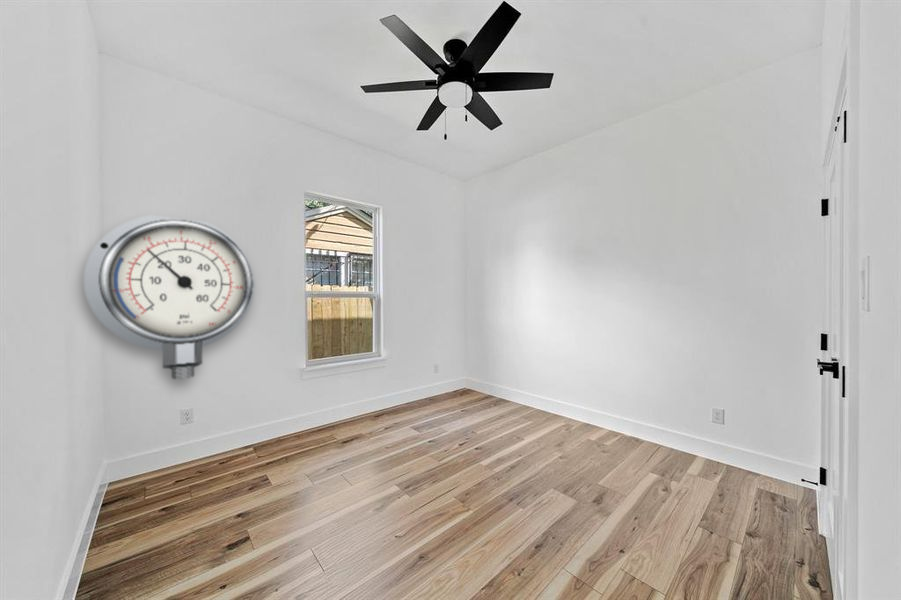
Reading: 20 psi
